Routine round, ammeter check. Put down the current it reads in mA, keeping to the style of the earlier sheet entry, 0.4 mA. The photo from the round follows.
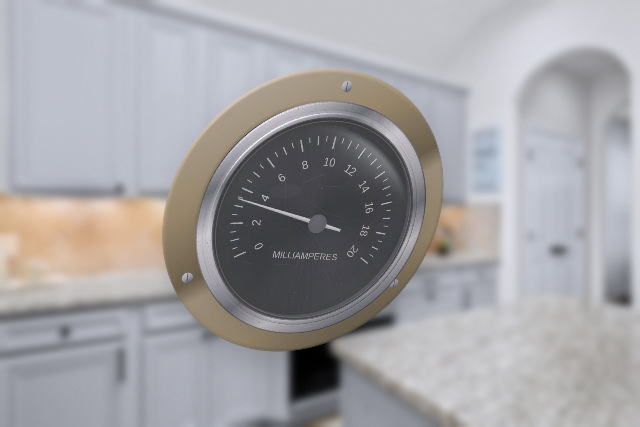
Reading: 3.5 mA
